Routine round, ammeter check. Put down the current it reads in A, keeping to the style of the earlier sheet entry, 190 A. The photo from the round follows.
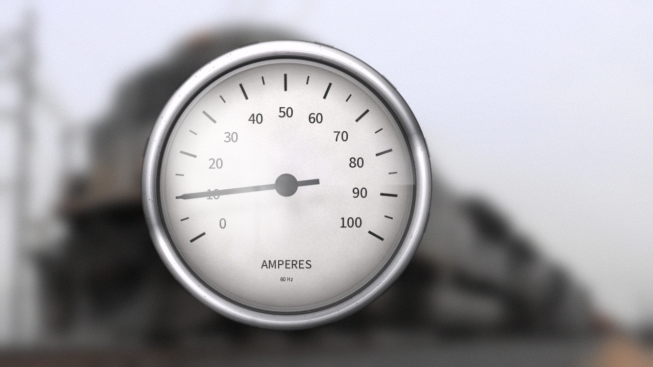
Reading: 10 A
